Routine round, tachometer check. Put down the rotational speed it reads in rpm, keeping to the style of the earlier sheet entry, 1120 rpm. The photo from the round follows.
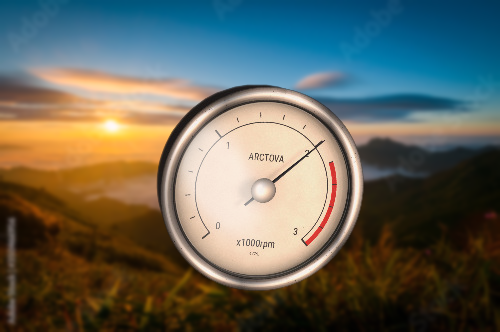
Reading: 2000 rpm
